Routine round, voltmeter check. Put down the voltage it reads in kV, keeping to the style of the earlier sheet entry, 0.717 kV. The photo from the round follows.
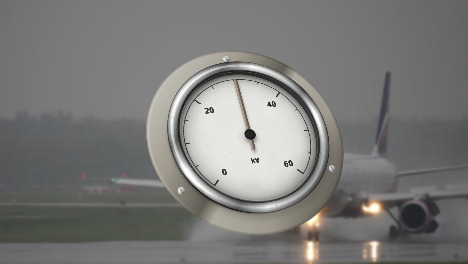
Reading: 30 kV
